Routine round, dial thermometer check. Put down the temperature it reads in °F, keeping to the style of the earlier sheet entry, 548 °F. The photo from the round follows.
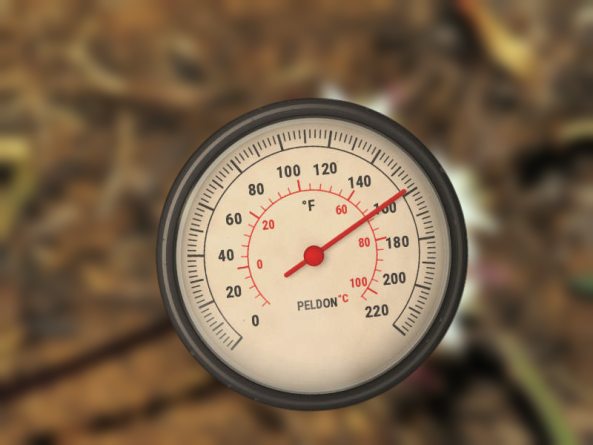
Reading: 158 °F
